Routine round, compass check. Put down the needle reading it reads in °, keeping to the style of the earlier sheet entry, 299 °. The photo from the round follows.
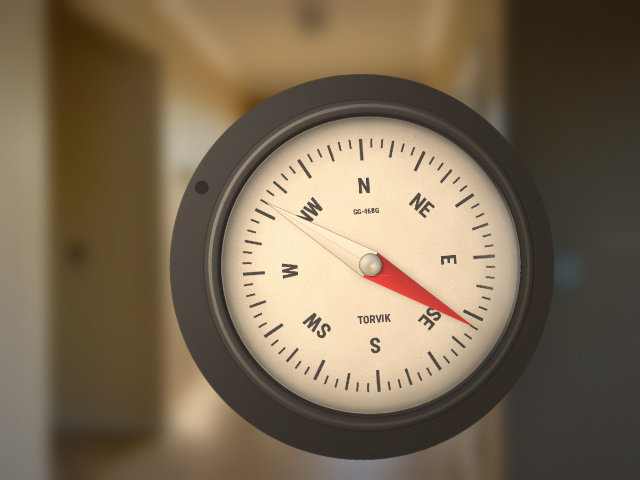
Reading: 125 °
